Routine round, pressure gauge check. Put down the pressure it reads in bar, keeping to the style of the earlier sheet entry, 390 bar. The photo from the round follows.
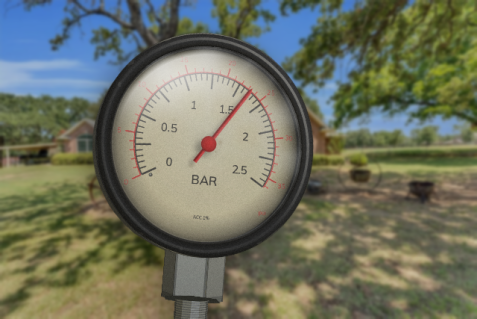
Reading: 1.6 bar
